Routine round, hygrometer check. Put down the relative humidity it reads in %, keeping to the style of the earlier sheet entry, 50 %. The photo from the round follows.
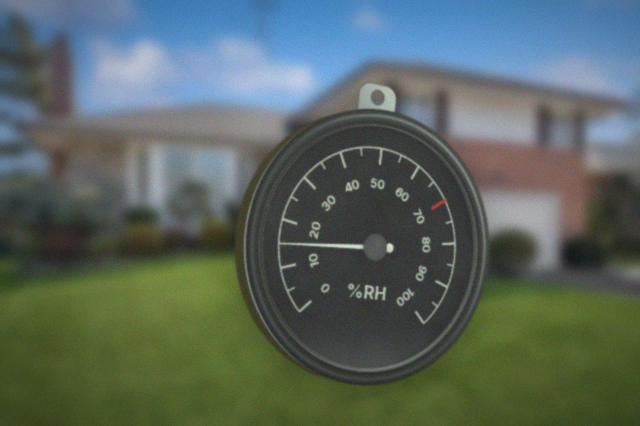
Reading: 15 %
